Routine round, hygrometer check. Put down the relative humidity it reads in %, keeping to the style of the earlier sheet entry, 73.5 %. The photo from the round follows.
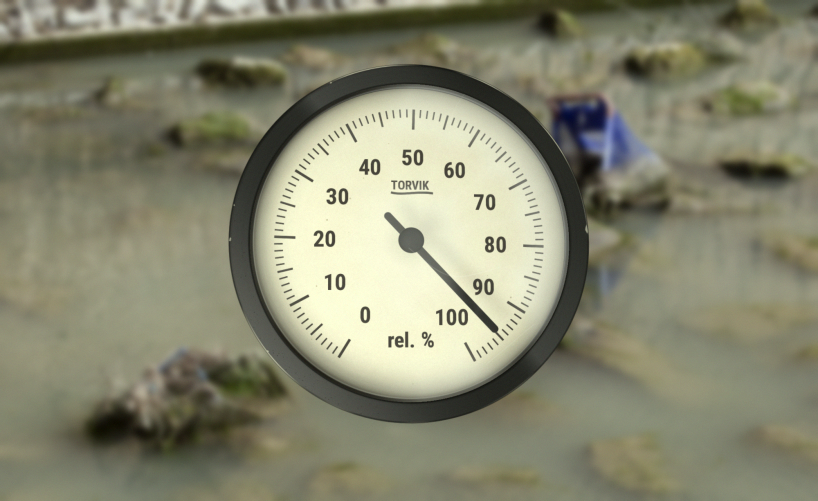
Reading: 95 %
